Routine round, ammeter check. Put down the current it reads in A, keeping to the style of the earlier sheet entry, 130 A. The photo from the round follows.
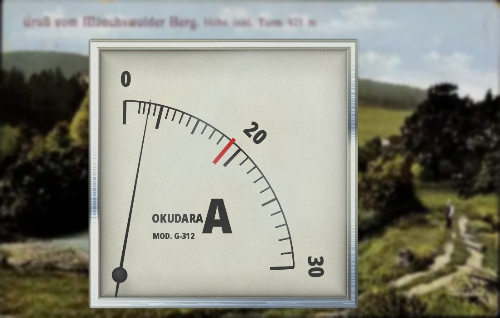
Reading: 8 A
